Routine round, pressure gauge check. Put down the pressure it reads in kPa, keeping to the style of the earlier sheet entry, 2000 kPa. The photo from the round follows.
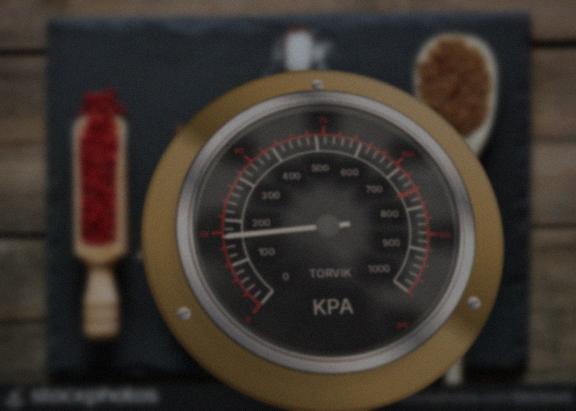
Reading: 160 kPa
